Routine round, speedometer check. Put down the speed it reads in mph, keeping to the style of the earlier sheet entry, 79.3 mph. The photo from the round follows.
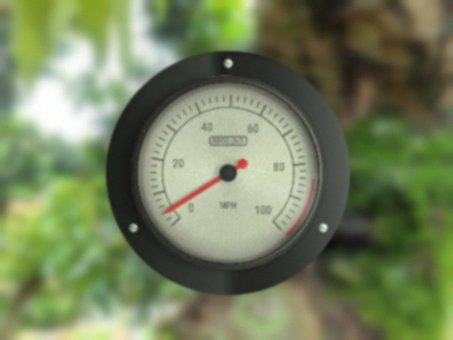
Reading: 4 mph
